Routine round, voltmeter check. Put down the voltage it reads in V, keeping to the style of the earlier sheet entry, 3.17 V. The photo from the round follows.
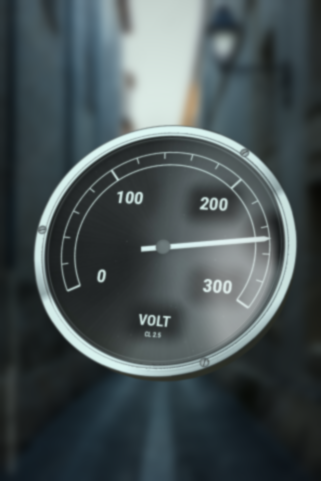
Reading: 250 V
